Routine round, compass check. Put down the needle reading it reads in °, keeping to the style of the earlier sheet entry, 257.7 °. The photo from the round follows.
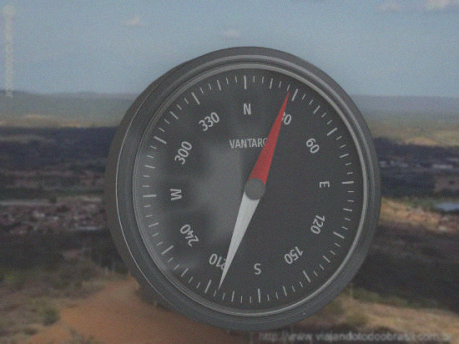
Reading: 25 °
